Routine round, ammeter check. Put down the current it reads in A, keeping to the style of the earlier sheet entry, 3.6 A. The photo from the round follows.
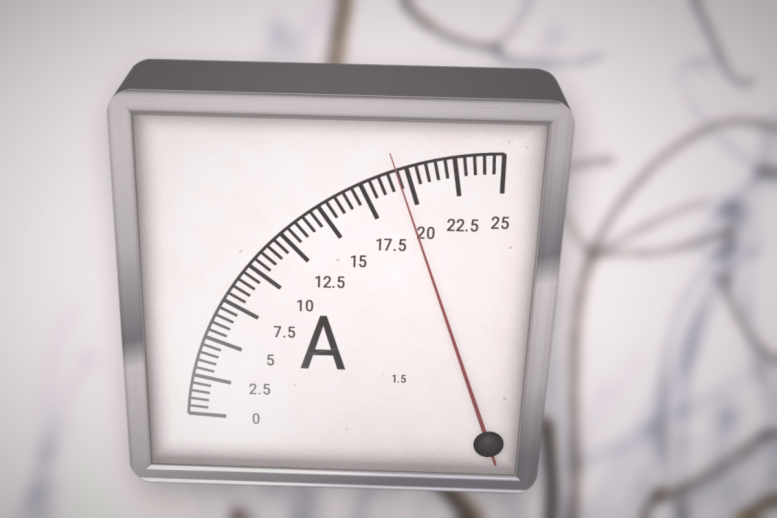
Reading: 19.5 A
